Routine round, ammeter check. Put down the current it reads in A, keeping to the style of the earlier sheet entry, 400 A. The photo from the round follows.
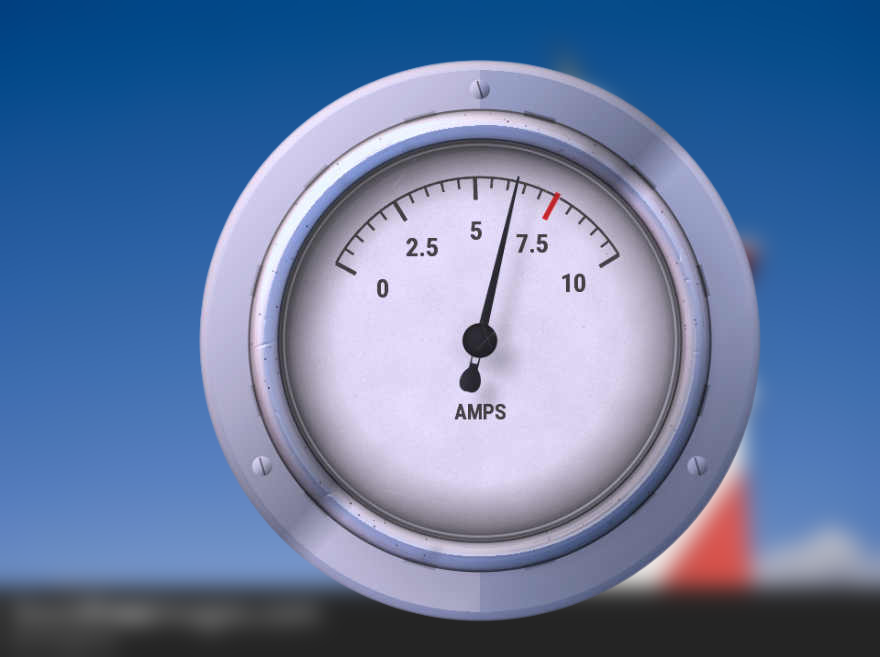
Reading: 6.25 A
